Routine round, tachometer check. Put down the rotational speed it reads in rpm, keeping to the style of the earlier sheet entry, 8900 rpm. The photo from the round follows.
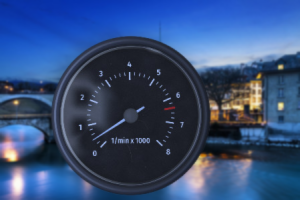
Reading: 400 rpm
